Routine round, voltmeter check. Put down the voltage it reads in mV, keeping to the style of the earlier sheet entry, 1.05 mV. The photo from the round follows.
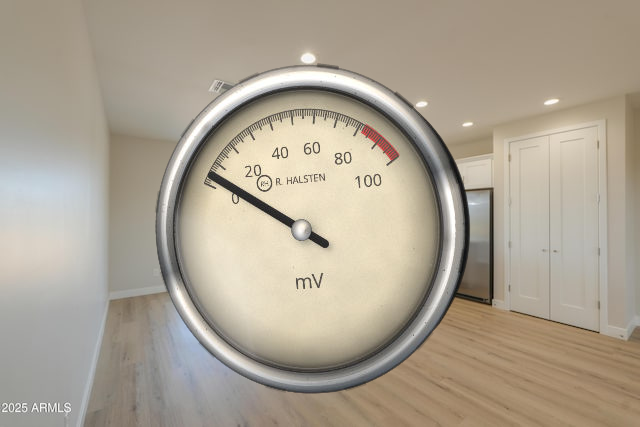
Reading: 5 mV
